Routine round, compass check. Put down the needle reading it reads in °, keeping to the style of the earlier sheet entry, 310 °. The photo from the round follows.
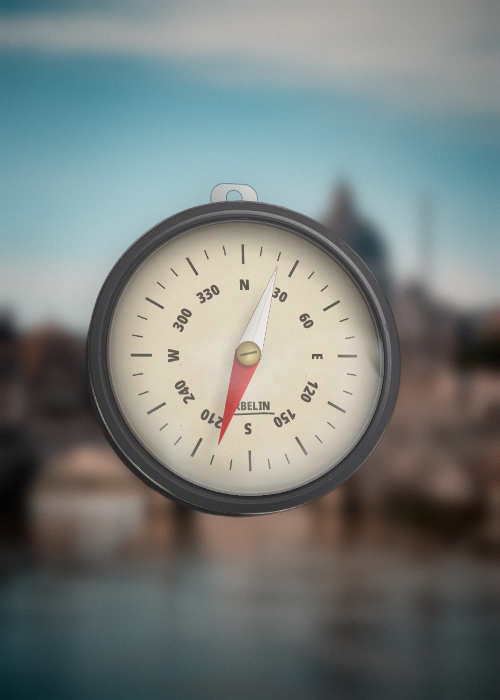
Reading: 200 °
